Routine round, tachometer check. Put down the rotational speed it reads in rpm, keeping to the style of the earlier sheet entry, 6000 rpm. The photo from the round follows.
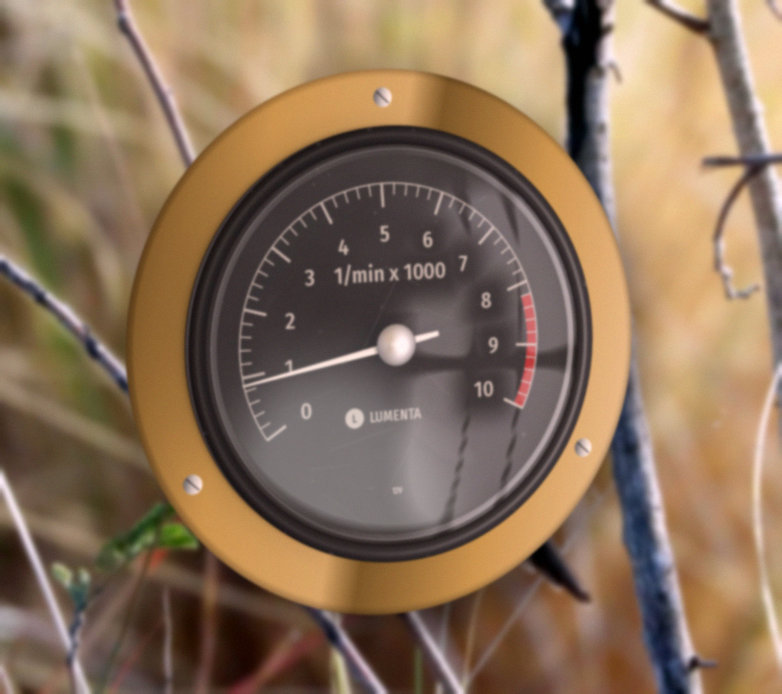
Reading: 900 rpm
